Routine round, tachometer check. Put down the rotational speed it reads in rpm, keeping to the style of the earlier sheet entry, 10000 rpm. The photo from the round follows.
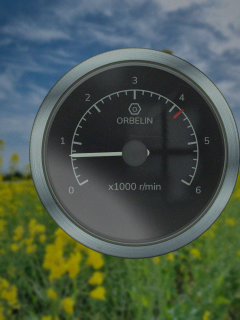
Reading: 700 rpm
